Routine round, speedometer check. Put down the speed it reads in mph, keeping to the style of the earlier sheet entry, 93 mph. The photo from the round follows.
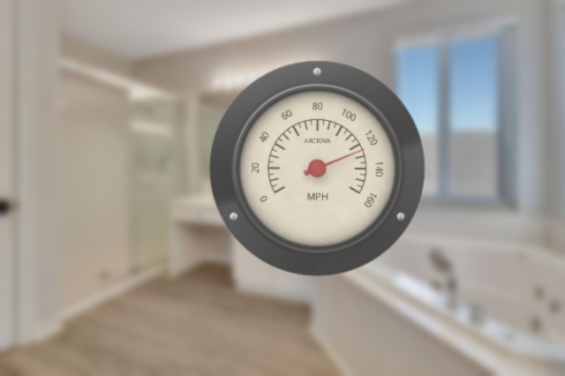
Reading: 125 mph
